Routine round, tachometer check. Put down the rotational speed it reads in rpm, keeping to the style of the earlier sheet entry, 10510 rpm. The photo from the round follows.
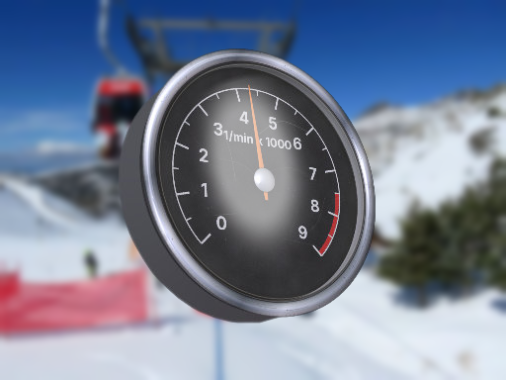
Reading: 4250 rpm
